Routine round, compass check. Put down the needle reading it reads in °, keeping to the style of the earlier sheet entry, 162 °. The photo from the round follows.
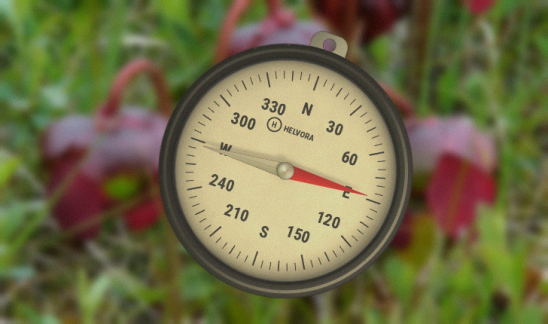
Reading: 87.5 °
